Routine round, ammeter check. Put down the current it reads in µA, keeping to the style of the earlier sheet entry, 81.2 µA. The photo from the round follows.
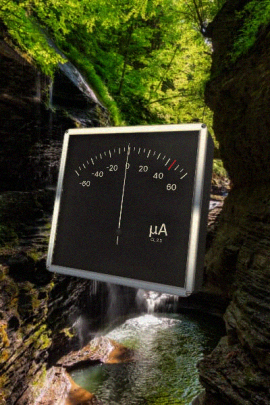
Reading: 0 µA
